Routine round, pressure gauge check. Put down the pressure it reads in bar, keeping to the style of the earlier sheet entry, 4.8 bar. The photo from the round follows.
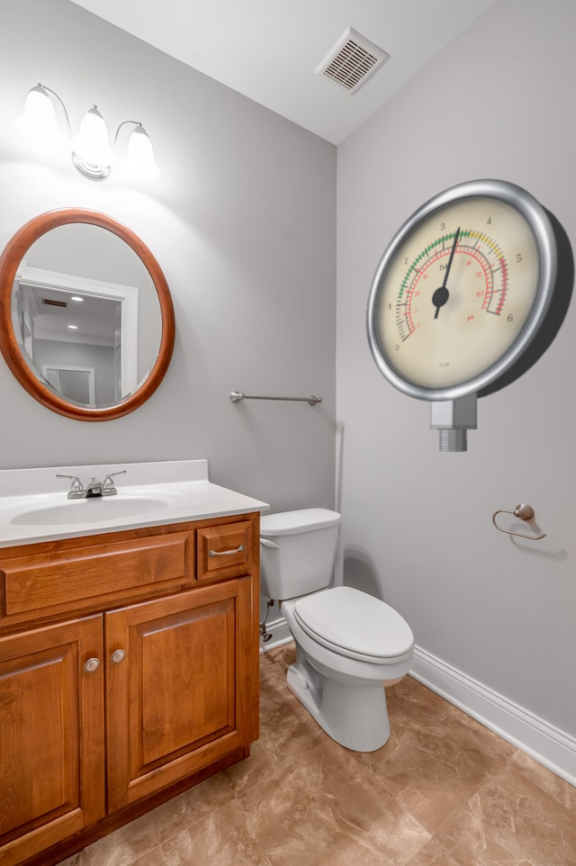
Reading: 3.5 bar
